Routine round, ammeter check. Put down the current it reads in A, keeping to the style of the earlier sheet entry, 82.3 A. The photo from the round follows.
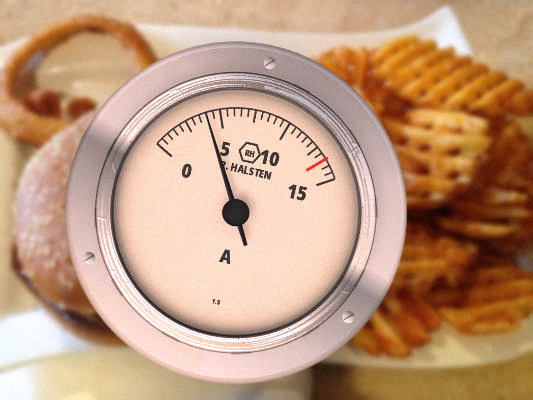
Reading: 4 A
